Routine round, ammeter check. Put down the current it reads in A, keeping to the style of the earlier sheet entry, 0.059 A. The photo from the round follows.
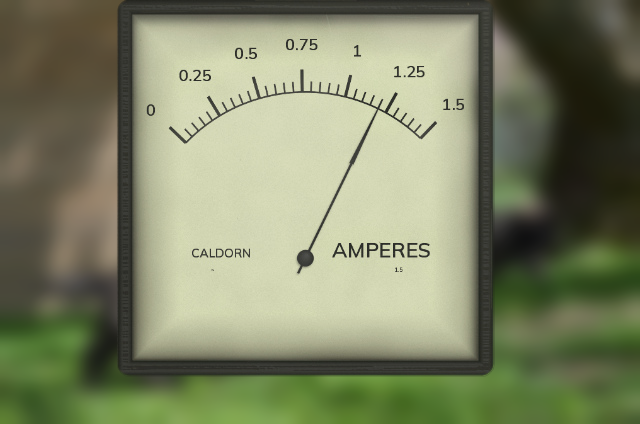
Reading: 1.2 A
